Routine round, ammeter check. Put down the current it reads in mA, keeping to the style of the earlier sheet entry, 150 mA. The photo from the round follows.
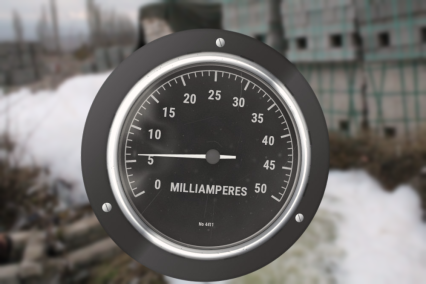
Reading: 6 mA
